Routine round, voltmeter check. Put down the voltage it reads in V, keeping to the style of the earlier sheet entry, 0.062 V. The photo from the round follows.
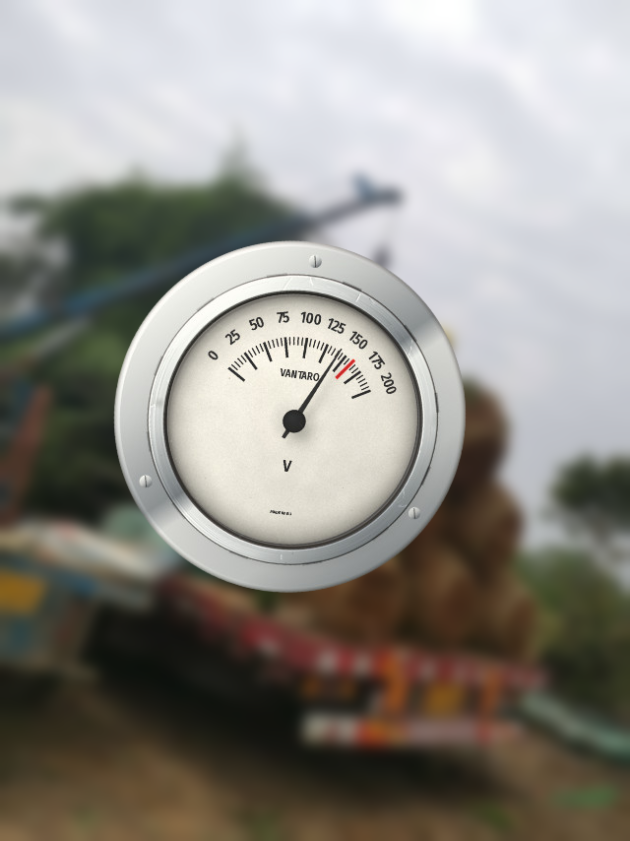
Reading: 140 V
